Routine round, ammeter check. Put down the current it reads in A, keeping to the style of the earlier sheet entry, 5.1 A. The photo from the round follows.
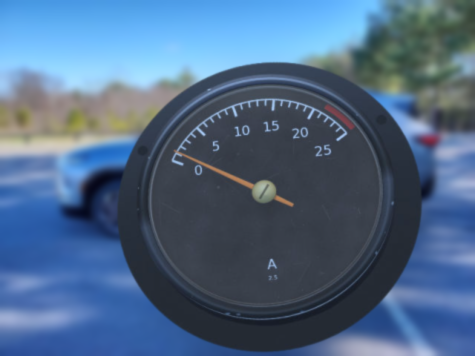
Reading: 1 A
